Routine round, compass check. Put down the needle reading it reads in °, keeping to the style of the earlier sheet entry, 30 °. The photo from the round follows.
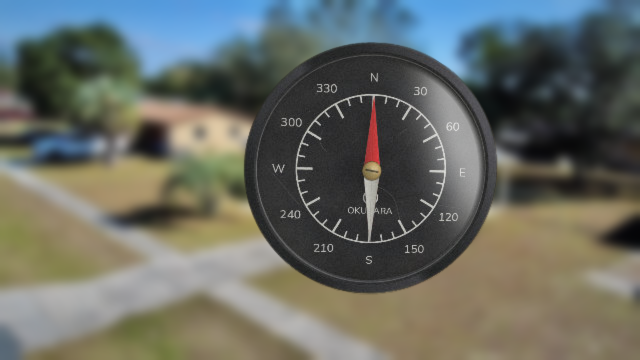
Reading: 0 °
